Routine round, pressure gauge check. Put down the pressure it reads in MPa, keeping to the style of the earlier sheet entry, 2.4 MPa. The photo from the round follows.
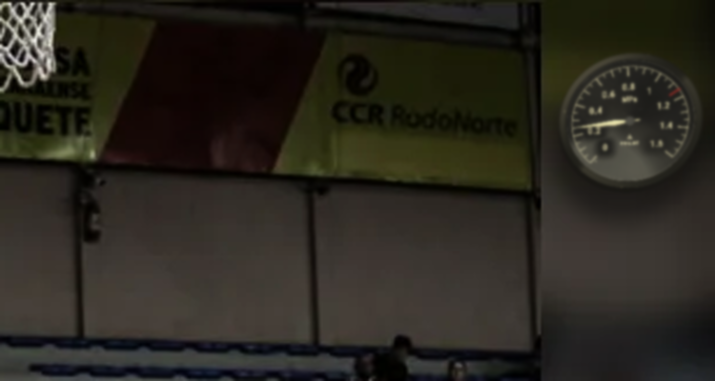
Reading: 0.25 MPa
